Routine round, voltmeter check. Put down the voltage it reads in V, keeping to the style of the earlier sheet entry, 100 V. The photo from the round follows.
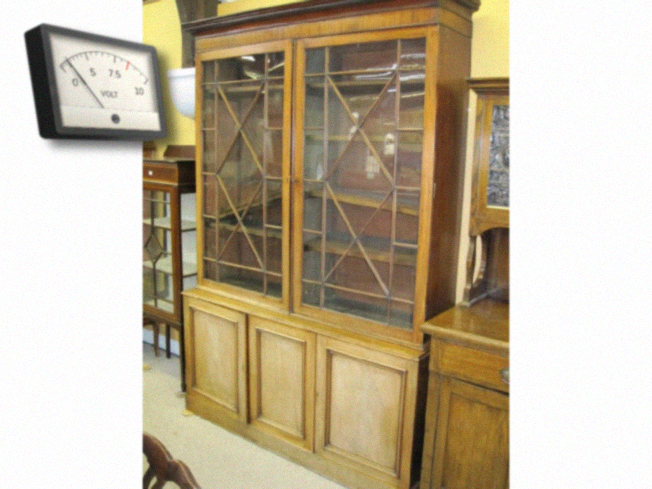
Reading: 2.5 V
